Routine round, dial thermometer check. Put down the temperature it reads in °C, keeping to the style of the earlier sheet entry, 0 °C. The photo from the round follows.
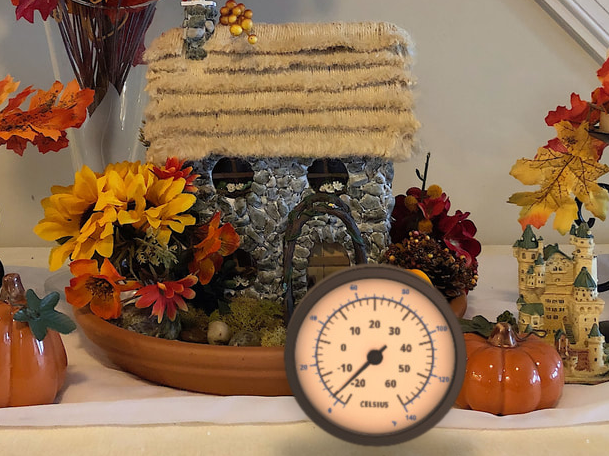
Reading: -16 °C
